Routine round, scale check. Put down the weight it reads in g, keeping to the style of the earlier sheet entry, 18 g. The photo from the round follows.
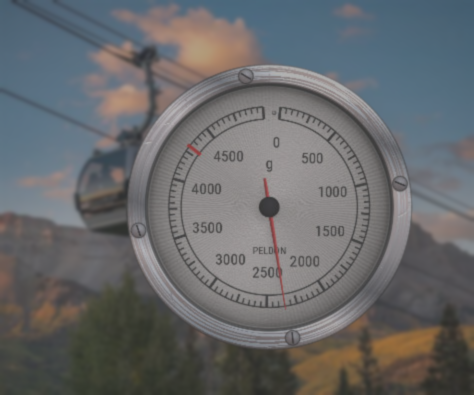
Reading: 2350 g
